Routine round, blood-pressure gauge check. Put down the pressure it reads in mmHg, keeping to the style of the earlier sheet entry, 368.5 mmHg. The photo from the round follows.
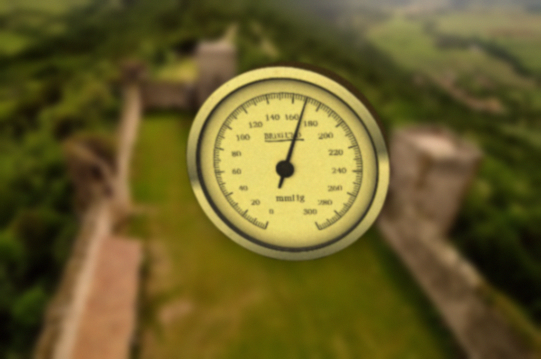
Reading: 170 mmHg
